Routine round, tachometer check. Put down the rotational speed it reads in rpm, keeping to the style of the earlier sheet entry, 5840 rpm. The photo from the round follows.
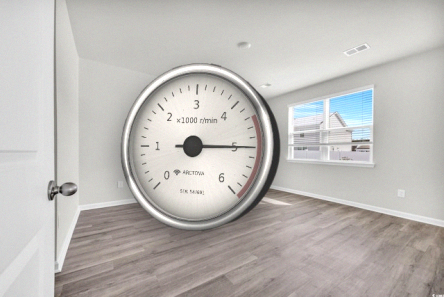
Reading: 5000 rpm
